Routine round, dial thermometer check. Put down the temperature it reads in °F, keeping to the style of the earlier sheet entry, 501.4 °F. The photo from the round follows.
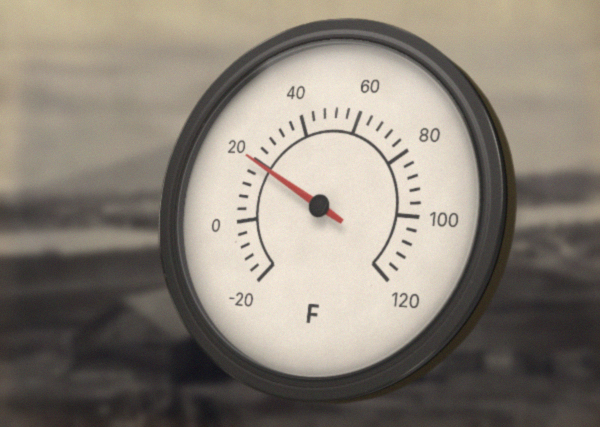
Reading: 20 °F
